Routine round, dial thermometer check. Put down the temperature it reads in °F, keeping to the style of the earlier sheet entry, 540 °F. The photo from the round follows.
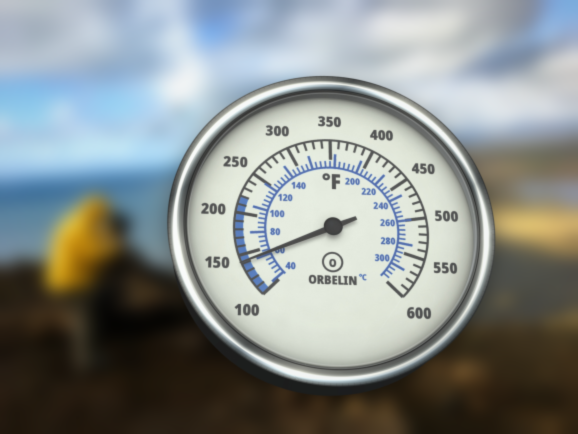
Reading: 140 °F
